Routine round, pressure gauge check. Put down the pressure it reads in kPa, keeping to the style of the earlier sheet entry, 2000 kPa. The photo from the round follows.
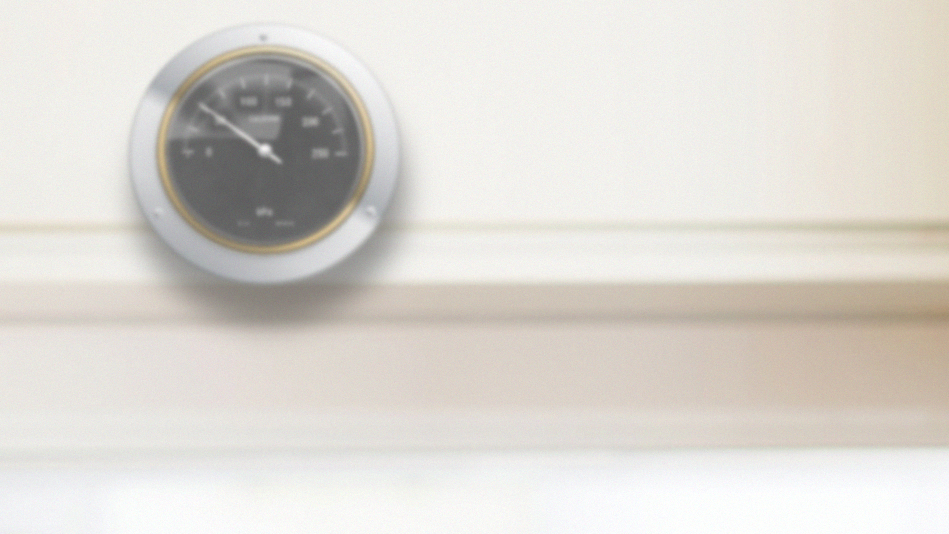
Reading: 50 kPa
